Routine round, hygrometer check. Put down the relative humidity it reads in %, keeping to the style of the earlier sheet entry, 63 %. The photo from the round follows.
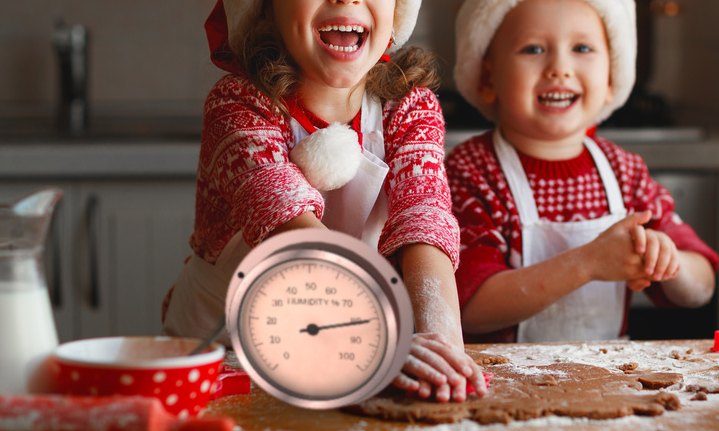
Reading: 80 %
